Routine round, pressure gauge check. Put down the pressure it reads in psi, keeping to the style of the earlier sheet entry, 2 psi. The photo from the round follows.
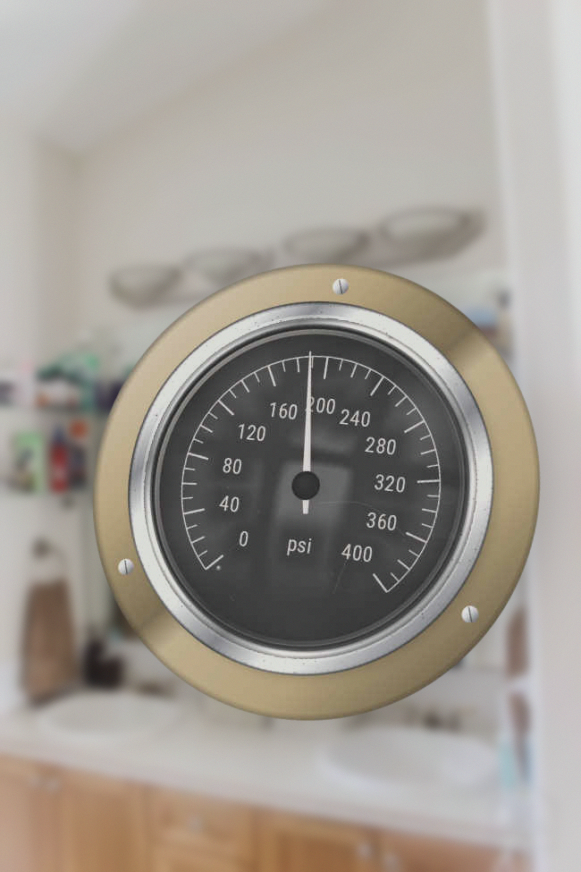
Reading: 190 psi
